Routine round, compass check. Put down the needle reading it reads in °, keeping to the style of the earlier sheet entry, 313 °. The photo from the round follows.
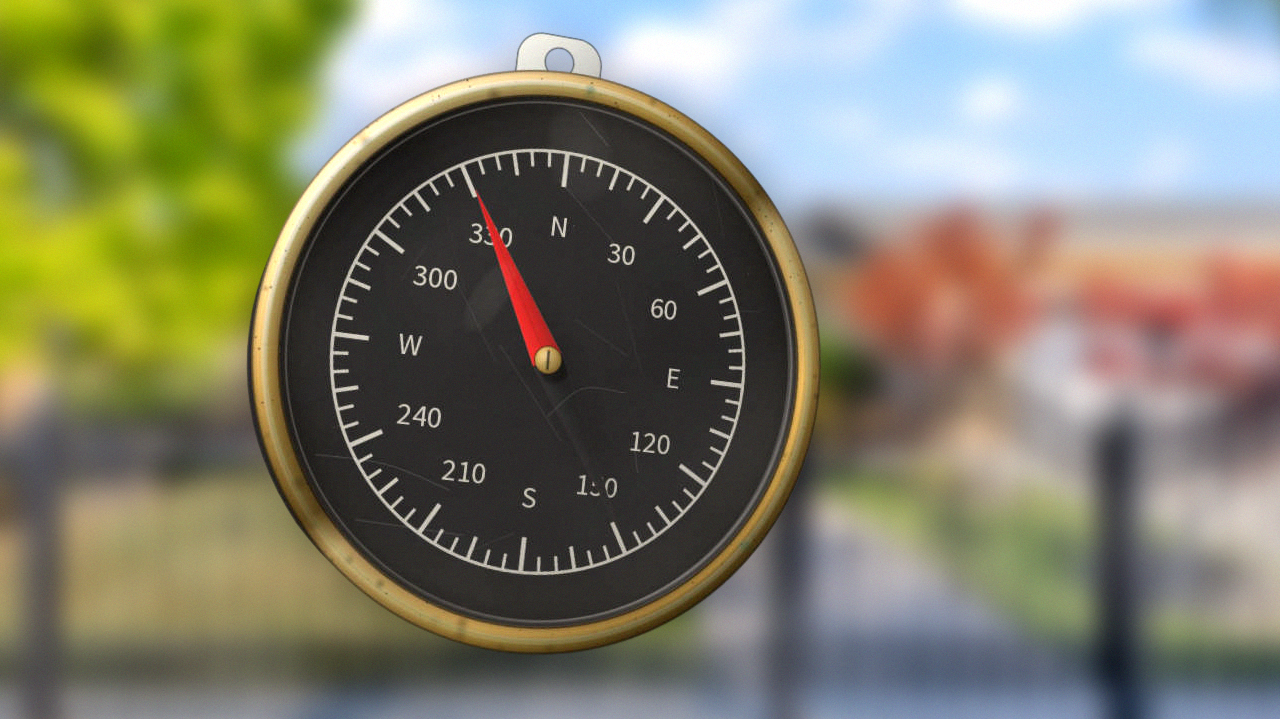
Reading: 330 °
